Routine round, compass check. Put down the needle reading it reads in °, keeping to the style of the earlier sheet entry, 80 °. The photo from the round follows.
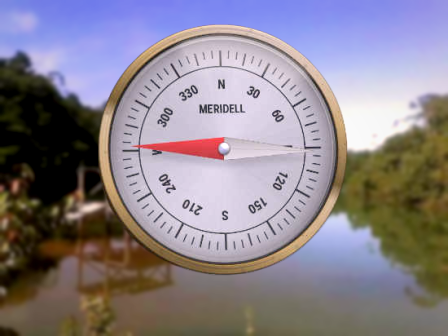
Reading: 272.5 °
